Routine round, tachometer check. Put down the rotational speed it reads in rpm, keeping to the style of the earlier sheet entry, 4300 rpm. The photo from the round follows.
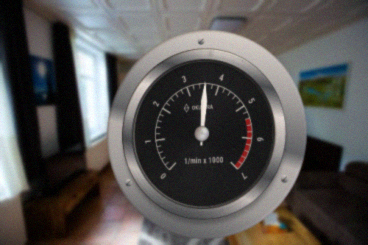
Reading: 3600 rpm
